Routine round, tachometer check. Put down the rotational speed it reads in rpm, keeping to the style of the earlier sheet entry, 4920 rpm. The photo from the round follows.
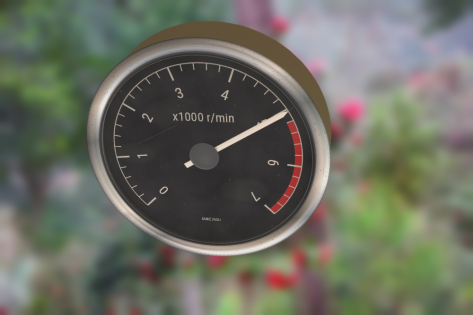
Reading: 5000 rpm
